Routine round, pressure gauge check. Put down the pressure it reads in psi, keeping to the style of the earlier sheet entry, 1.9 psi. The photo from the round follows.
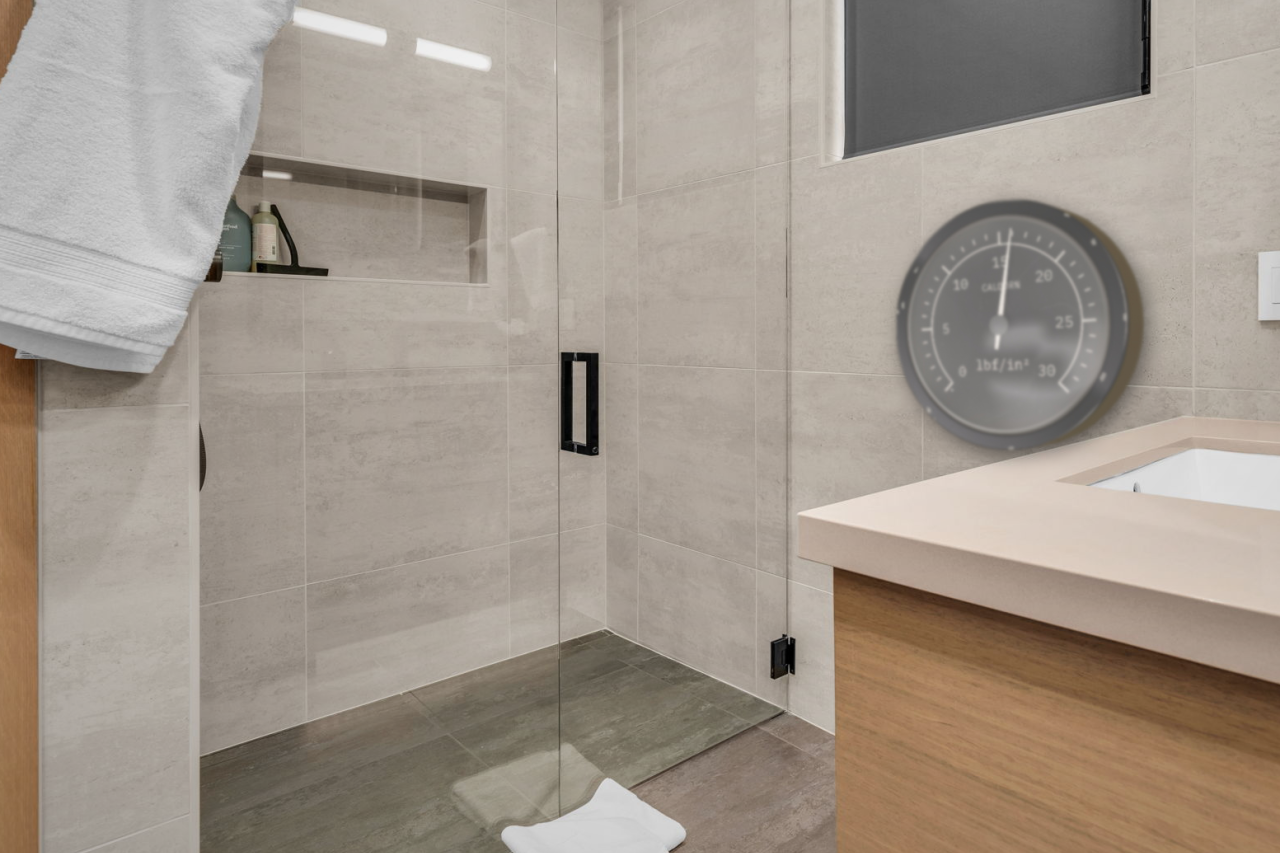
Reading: 16 psi
